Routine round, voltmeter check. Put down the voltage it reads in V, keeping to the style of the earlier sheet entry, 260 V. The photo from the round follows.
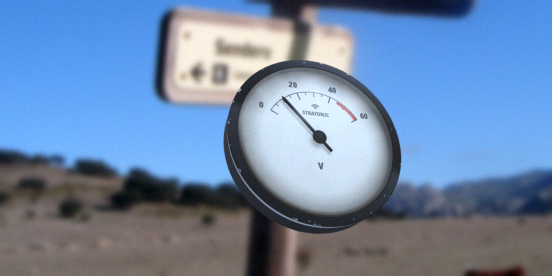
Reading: 10 V
